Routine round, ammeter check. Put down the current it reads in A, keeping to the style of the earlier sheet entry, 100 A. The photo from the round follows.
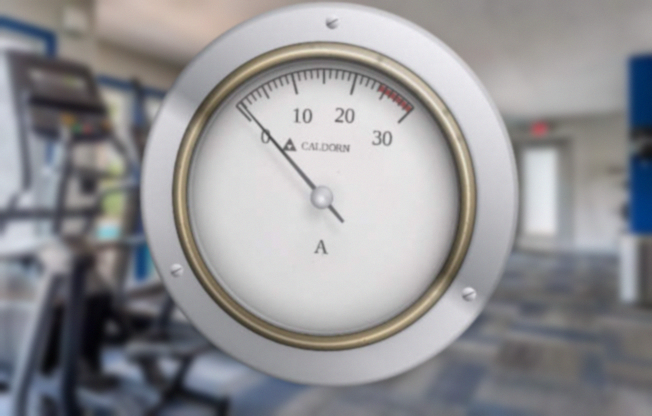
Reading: 1 A
